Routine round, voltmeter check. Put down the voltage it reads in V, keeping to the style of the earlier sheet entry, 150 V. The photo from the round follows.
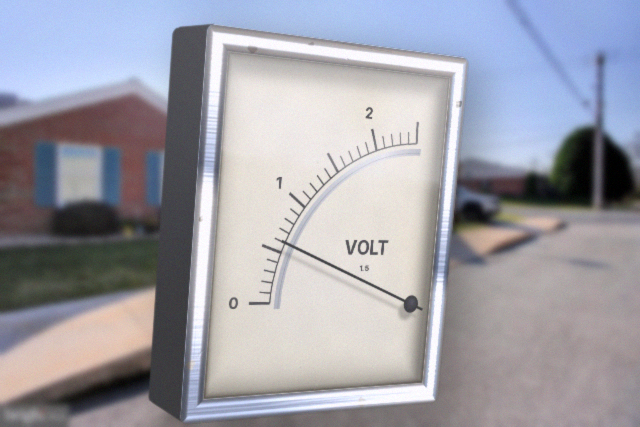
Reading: 0.6 V
